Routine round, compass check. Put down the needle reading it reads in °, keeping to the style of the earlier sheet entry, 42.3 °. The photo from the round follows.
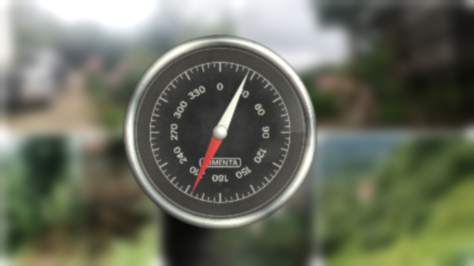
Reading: 205 °
